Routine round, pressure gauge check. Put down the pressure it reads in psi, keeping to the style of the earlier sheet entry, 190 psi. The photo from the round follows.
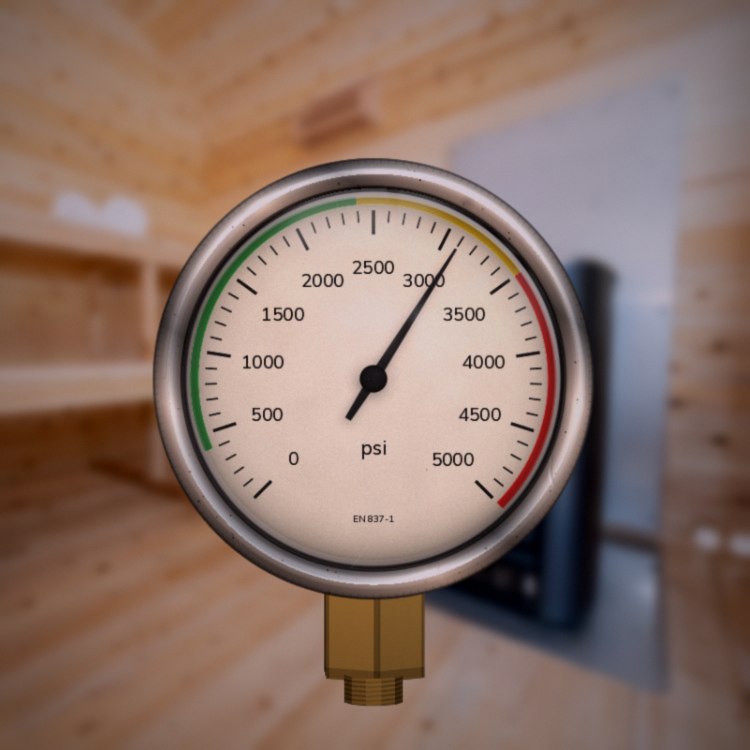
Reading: 3100 psi
